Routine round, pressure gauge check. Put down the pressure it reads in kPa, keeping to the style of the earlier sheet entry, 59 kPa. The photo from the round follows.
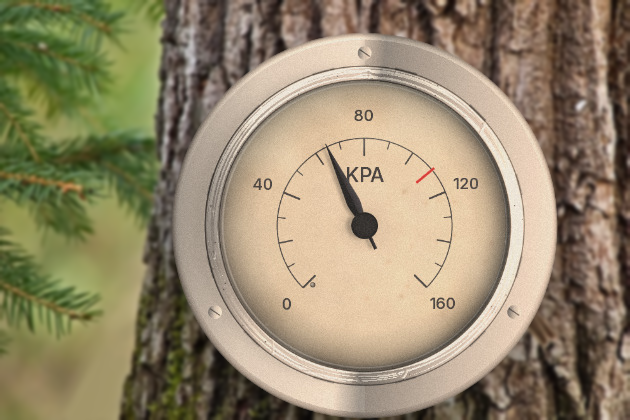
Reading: 65 kPa
